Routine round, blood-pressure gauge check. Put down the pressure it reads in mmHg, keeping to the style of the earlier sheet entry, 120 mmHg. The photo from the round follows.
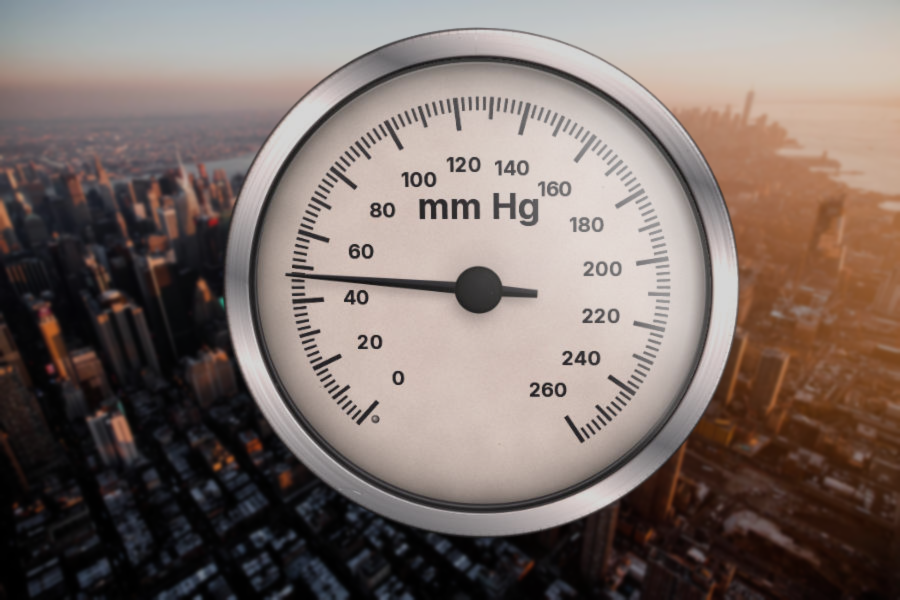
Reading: 48 mmHg
